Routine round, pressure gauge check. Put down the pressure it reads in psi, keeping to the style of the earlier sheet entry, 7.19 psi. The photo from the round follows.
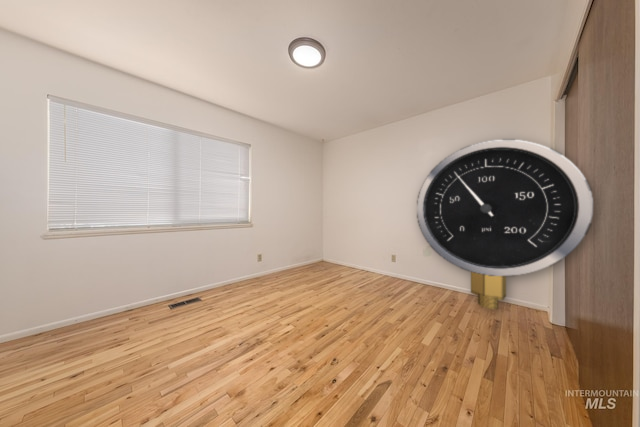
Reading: 75 psi
